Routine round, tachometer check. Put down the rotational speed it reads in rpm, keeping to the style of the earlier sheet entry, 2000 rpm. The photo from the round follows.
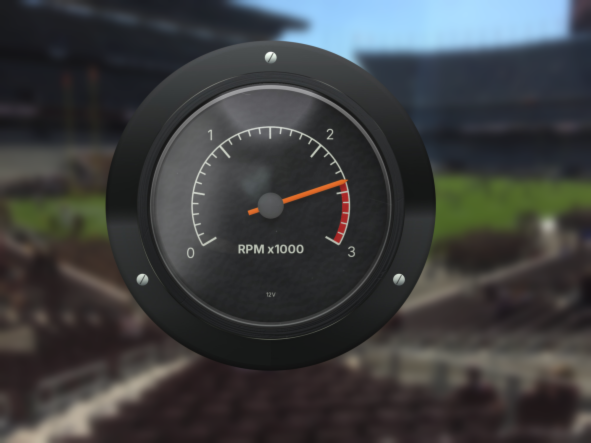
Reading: 2400 rpm
